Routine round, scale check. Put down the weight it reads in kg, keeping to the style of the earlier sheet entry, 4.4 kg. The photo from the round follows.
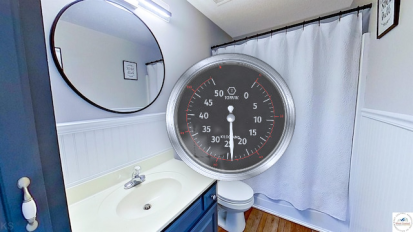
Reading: 24 kg
